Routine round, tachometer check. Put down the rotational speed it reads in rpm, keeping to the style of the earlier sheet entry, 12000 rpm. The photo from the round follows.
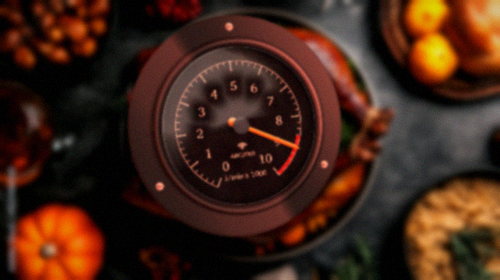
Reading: 9000 rpm
